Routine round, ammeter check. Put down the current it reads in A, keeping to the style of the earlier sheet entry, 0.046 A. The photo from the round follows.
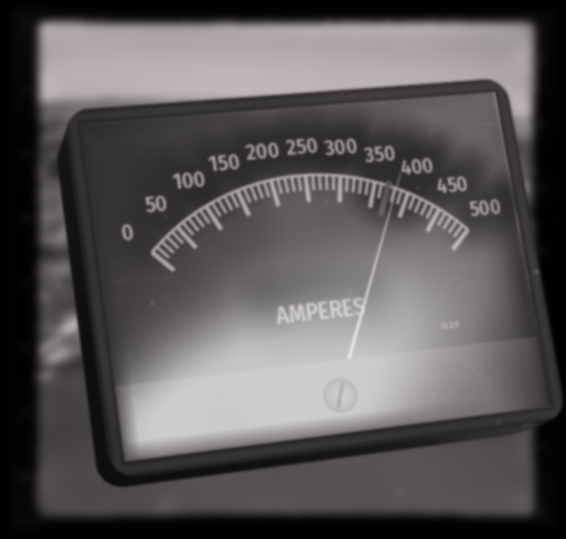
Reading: 380 A
